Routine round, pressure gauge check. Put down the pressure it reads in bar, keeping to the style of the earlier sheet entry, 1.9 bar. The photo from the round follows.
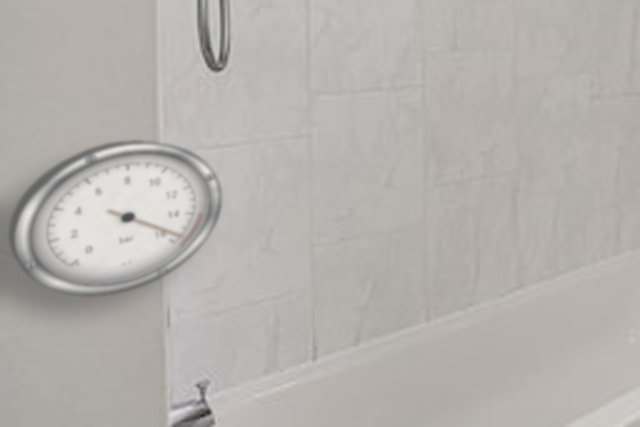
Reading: 15.5 bar
